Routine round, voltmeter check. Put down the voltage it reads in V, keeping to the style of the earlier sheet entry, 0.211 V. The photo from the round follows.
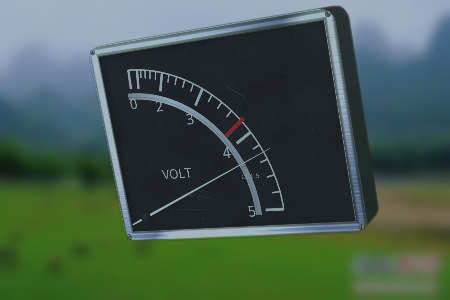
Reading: 4.3 V
